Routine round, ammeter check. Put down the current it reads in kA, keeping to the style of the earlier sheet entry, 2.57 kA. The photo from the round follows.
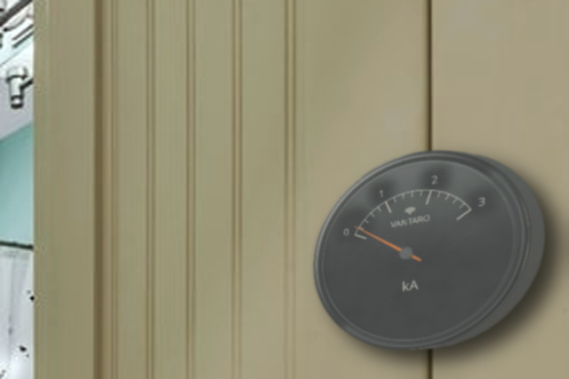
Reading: 0.2 kA
